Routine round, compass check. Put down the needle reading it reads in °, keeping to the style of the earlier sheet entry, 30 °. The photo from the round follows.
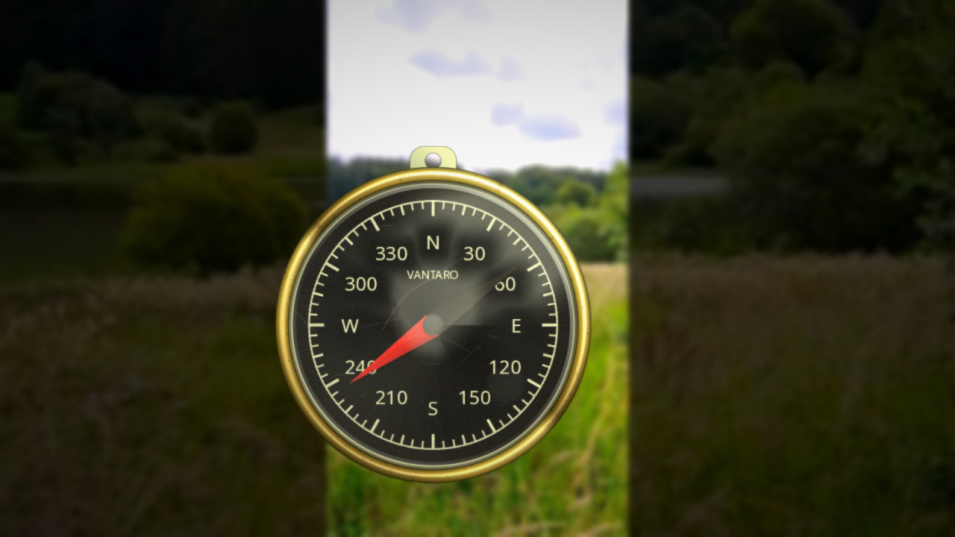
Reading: 235 °
